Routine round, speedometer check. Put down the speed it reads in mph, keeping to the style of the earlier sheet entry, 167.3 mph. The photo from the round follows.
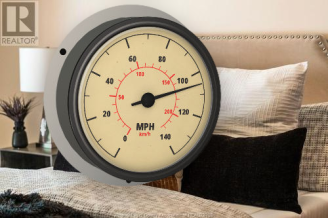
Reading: 105 mph
